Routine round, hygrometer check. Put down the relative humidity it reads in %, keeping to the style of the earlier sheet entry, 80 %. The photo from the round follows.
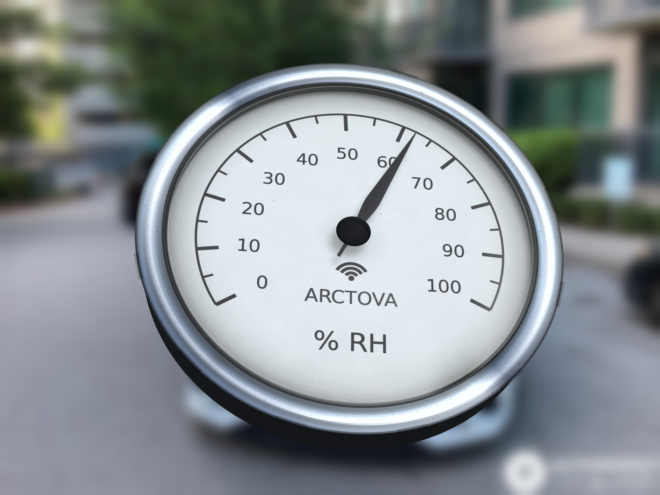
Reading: 62.5 %
